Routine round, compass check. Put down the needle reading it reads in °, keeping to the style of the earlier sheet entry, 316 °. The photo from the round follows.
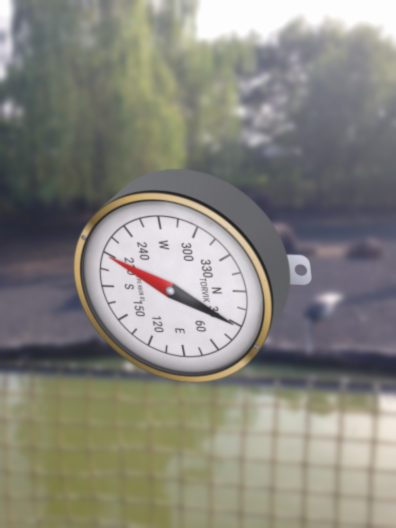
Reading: 210 °
